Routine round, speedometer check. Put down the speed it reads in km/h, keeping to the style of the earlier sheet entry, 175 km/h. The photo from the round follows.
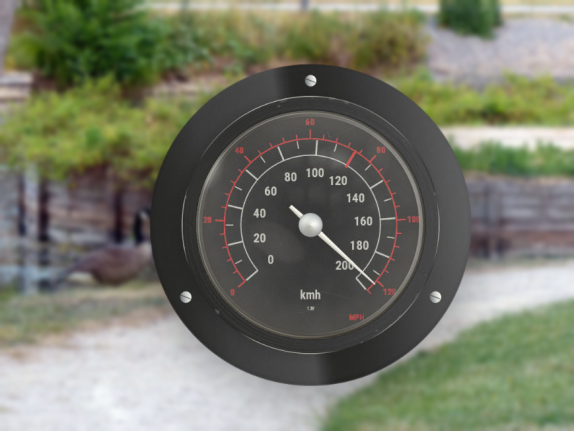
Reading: 195 km/h
